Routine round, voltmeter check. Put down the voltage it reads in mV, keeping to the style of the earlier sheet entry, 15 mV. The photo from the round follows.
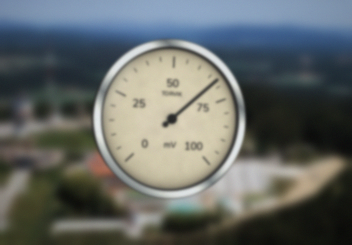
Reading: 67.5 mV
